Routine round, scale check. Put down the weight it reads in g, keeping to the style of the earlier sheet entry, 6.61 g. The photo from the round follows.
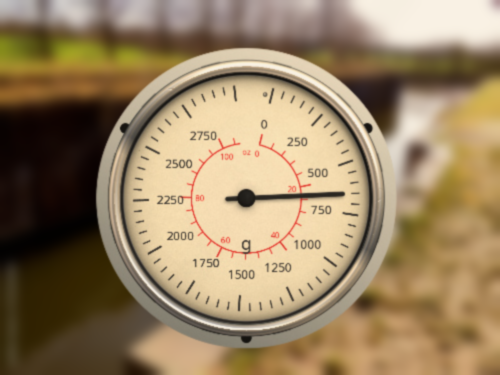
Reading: 650 g
